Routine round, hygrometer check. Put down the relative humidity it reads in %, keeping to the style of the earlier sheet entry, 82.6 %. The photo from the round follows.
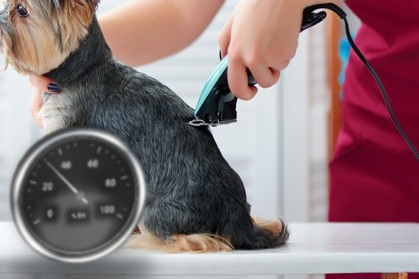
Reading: 32 %
